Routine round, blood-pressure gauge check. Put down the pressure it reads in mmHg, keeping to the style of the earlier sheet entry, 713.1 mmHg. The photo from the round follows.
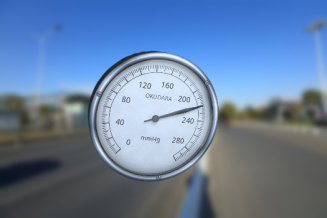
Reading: 220 mmHg
